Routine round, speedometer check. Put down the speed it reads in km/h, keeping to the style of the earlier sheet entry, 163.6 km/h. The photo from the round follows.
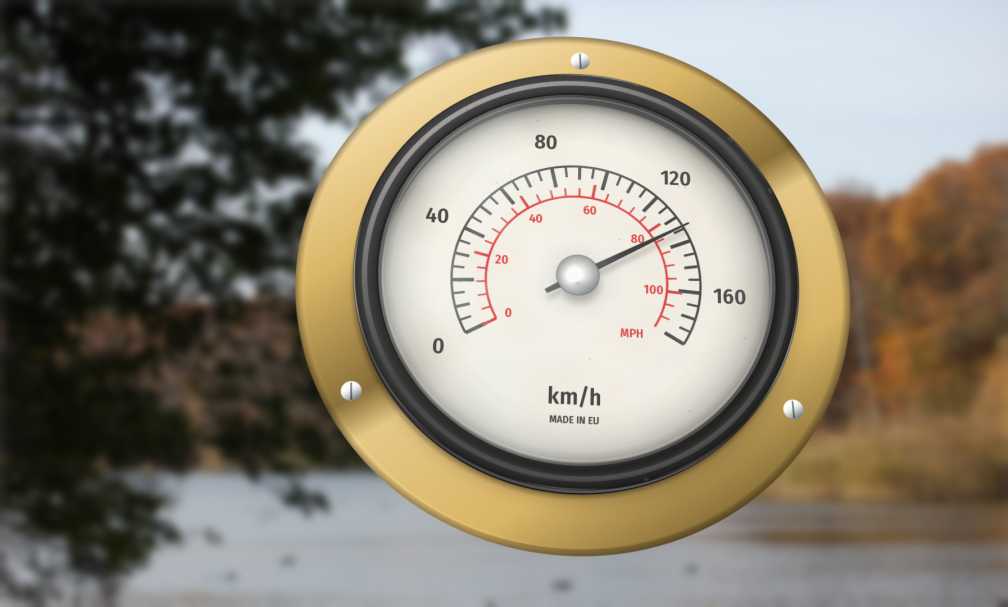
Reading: 135 km/h
